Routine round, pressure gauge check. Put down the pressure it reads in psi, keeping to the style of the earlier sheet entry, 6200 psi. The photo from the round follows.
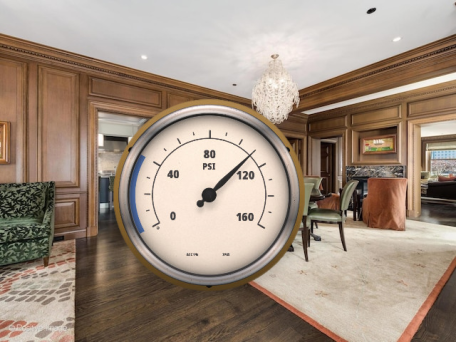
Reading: 110 psi
